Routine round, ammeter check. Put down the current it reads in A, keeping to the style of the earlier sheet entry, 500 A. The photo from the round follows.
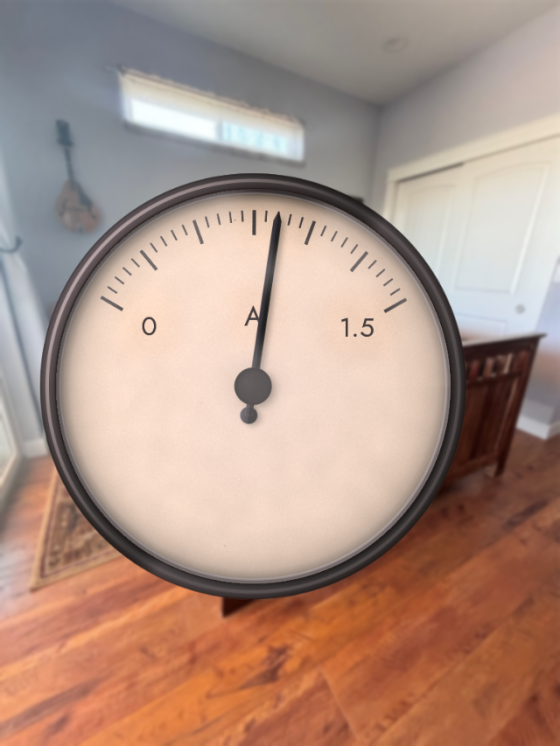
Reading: 0.85 A
